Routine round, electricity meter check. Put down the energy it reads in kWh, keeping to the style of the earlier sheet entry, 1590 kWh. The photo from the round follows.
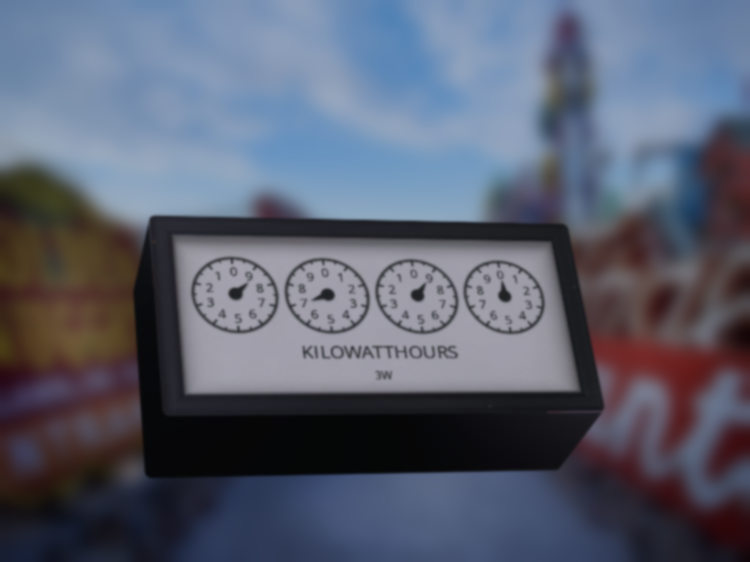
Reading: 8690 kWh
